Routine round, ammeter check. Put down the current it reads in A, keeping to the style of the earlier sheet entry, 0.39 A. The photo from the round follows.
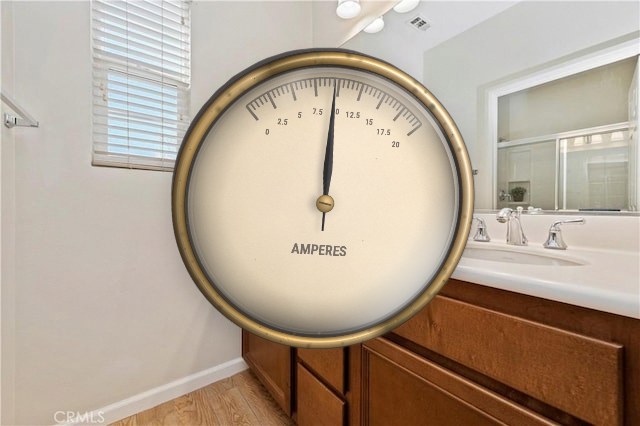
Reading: 9.5 A
